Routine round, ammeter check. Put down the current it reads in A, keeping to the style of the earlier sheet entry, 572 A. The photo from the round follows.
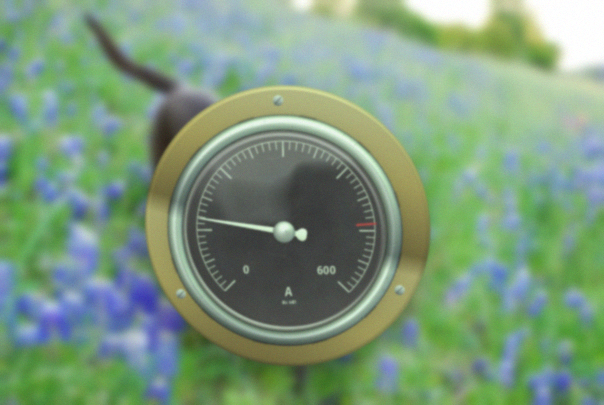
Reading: 120 A
